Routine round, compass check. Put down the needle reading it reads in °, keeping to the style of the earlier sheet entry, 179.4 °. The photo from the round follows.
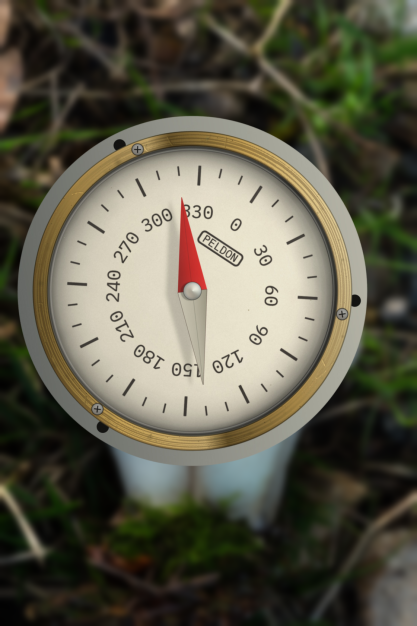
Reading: 320 °
